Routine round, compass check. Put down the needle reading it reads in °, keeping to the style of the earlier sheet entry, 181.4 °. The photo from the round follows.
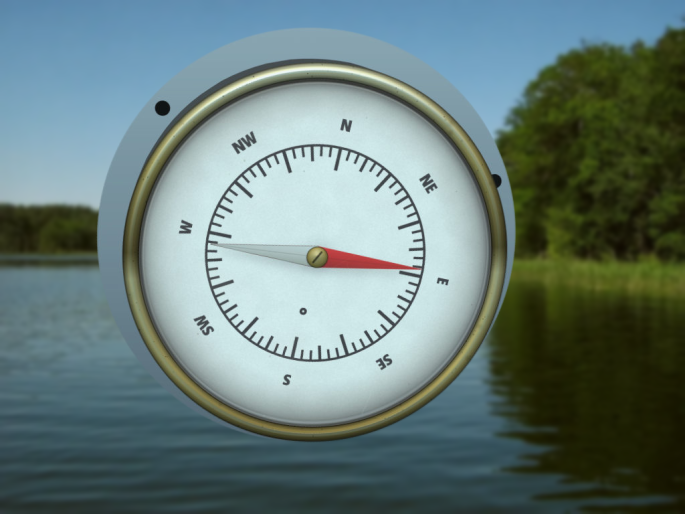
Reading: 85 °
